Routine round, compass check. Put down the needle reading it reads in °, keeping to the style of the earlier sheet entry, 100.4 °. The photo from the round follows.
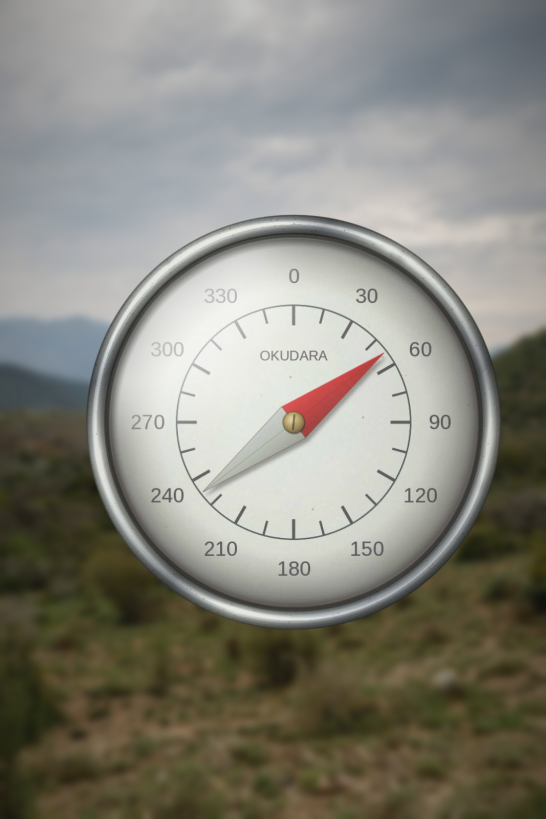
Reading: 52.5 °
